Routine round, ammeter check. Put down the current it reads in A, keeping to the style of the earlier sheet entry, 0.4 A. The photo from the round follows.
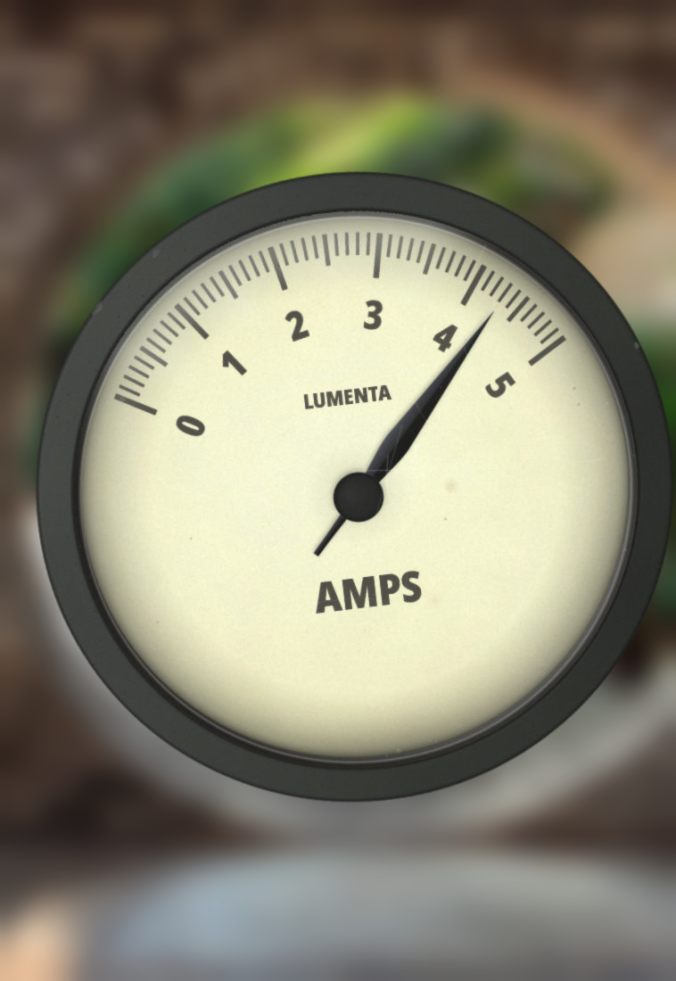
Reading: 4.3 A
